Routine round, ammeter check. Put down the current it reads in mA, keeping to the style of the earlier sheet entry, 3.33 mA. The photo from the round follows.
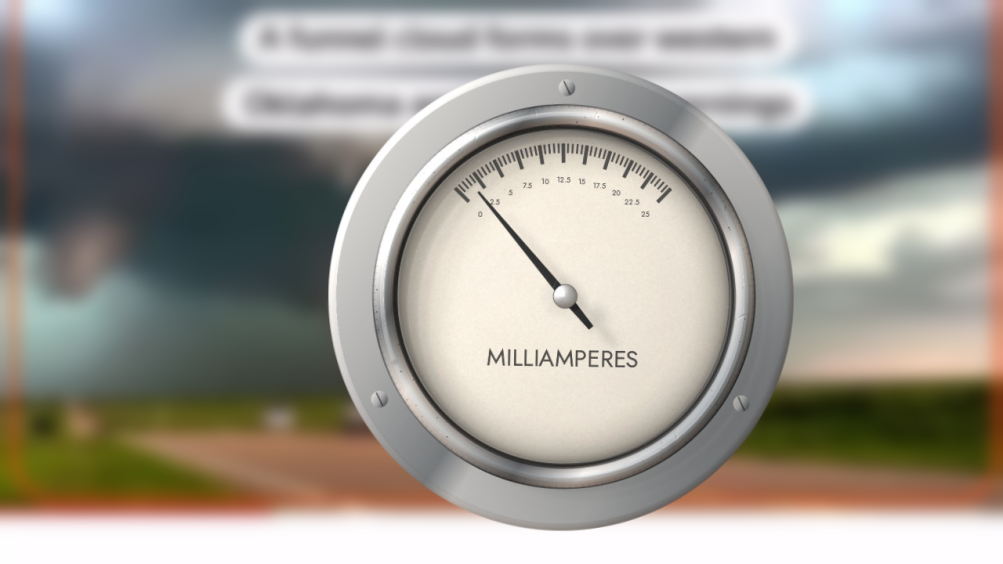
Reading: 1.5 mA
